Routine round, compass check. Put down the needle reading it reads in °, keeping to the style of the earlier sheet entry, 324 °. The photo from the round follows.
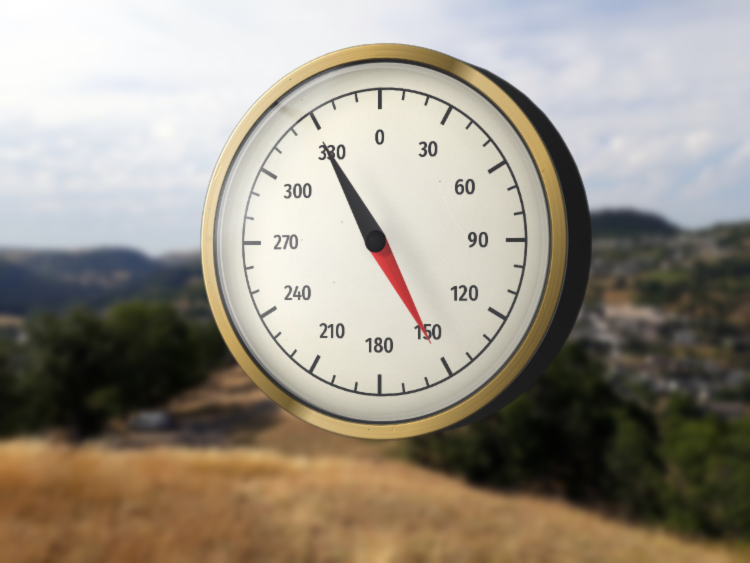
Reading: 150 °
